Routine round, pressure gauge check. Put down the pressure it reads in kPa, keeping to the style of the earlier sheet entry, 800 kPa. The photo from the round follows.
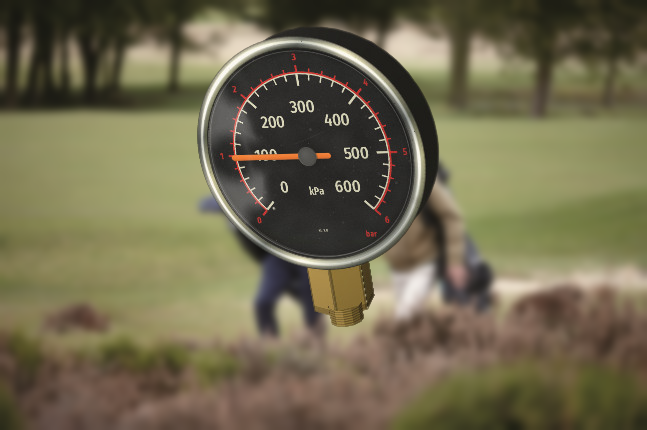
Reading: 100 kPa
